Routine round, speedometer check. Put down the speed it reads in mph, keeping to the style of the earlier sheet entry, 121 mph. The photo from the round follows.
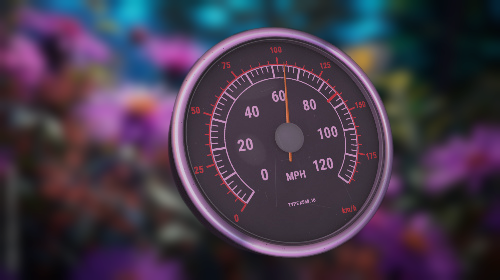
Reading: 64 mph
